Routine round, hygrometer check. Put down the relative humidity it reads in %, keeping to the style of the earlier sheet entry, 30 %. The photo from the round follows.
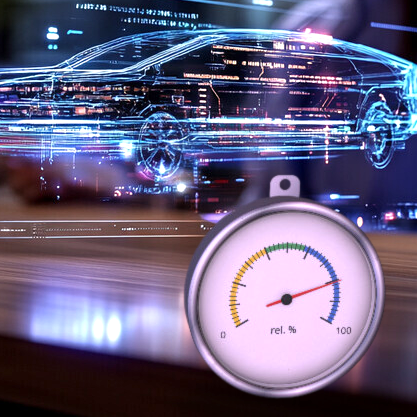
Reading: 80 %
